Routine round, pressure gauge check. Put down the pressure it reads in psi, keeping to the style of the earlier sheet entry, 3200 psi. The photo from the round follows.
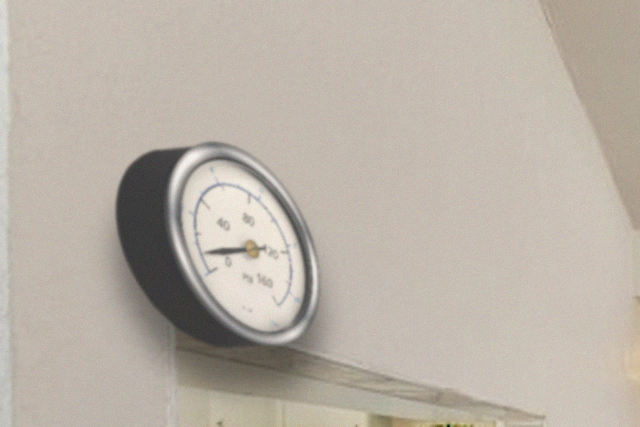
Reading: 10 psi
